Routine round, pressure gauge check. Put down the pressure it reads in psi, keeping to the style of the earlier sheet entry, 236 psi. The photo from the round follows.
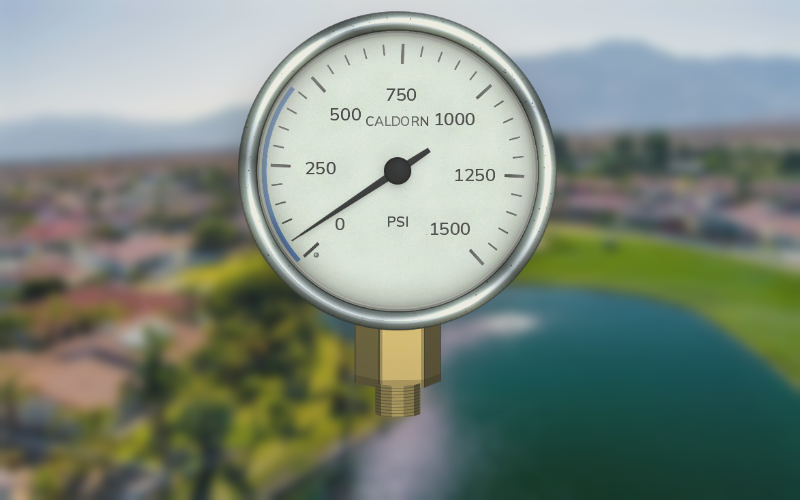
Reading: 50 psi
